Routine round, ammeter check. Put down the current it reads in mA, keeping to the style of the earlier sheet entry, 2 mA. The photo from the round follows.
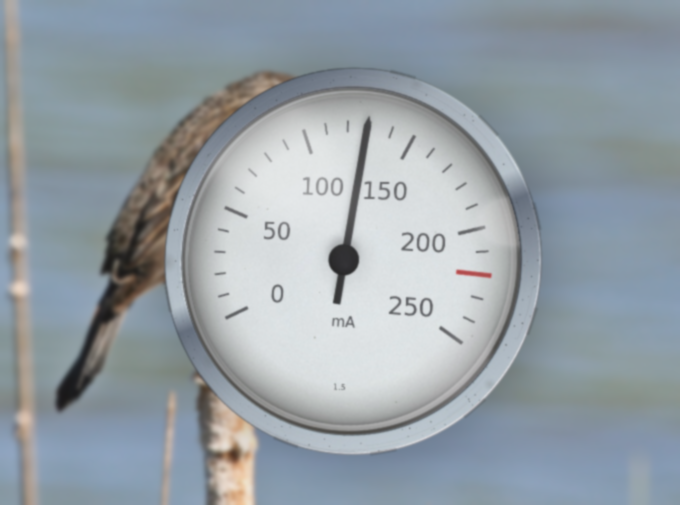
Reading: 130 mA
